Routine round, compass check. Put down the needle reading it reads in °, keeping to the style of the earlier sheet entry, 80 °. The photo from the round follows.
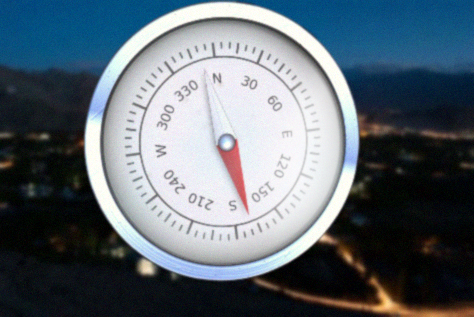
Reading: 170 °
